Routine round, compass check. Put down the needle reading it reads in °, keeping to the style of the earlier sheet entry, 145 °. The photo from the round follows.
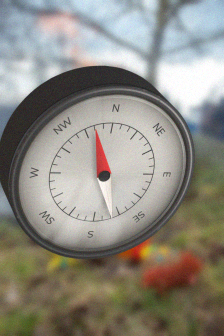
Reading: 340 °
